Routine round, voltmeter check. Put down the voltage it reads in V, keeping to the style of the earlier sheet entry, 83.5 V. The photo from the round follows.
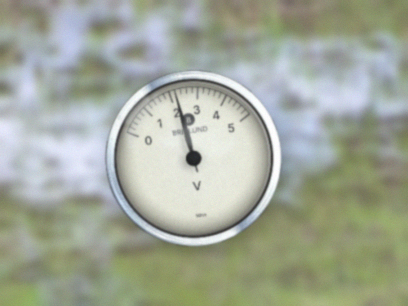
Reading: 2.2 V
